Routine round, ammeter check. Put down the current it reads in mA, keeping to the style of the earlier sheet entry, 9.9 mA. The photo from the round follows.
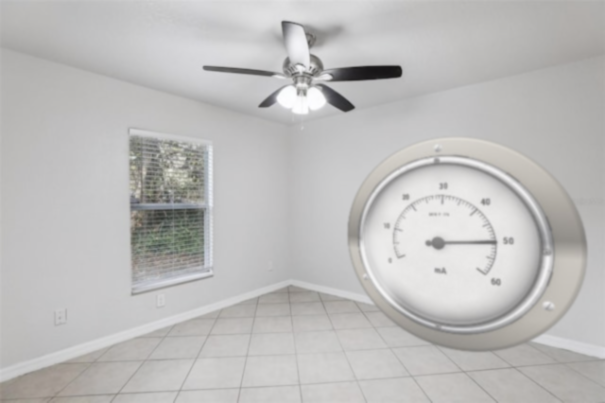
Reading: 50 mA
